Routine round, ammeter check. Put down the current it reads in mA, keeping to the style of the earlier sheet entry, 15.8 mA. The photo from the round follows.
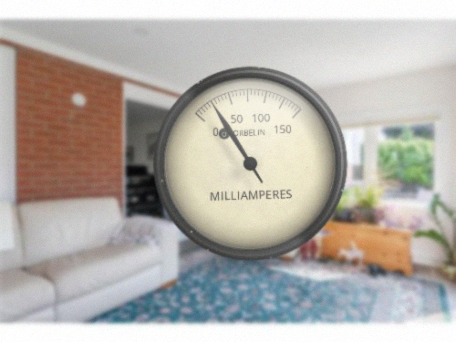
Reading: 25 mA
